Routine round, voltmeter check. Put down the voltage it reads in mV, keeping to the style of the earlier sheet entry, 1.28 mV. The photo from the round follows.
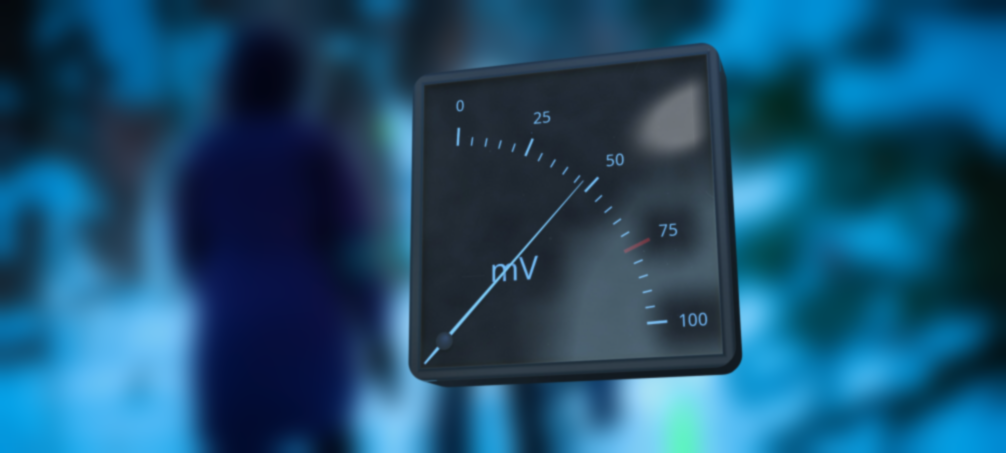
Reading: 47.5 mV
